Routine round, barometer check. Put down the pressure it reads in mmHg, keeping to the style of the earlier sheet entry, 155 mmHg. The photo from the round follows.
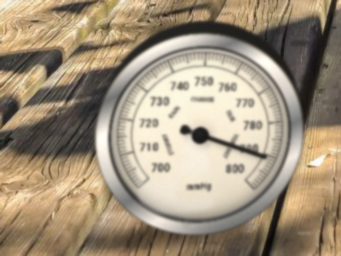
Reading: 790 mmHg
